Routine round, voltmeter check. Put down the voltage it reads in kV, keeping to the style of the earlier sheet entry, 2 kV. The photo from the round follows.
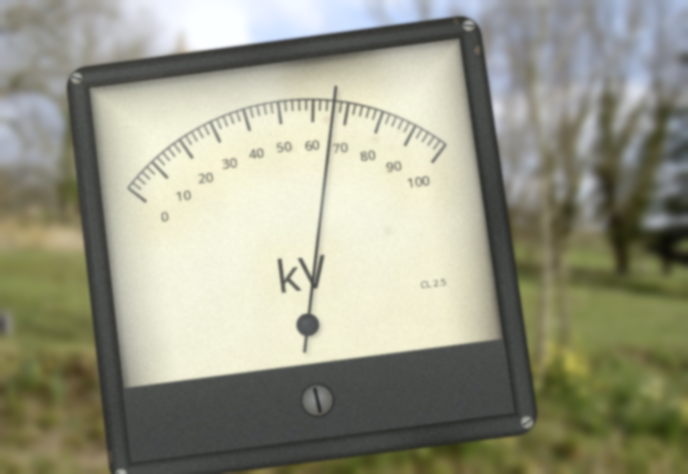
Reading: 66 kV
